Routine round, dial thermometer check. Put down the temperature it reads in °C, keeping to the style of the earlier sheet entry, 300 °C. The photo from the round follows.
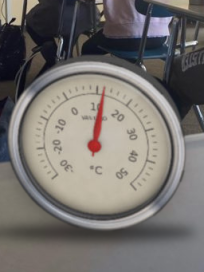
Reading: 12 °C
